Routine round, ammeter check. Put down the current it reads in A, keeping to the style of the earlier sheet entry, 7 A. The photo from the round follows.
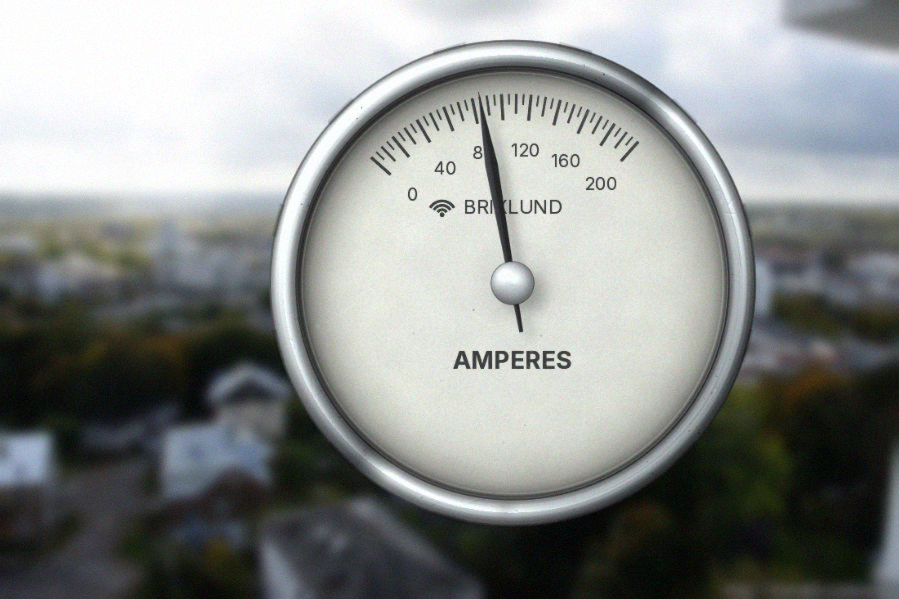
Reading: 85 A
